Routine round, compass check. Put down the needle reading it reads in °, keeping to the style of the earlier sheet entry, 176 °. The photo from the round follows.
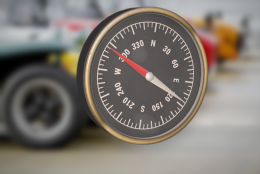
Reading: 295 °
